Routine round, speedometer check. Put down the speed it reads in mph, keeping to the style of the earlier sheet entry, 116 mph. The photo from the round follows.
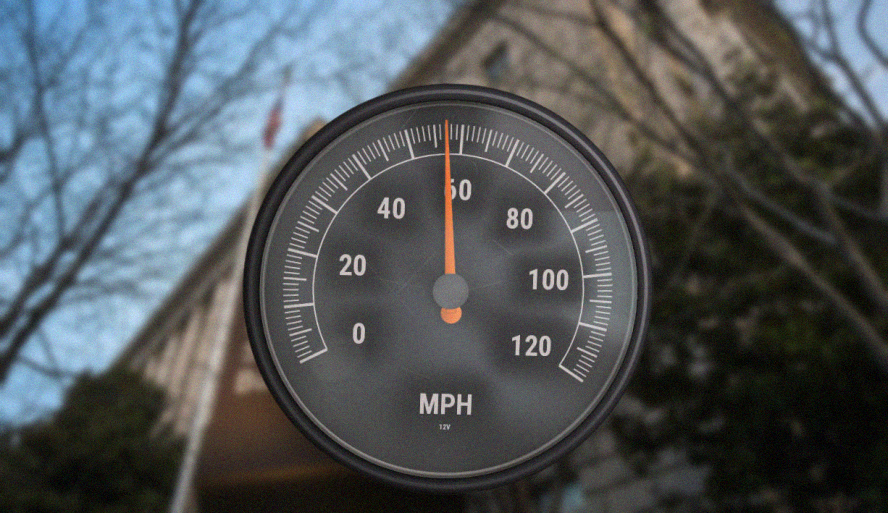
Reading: 57 mph
